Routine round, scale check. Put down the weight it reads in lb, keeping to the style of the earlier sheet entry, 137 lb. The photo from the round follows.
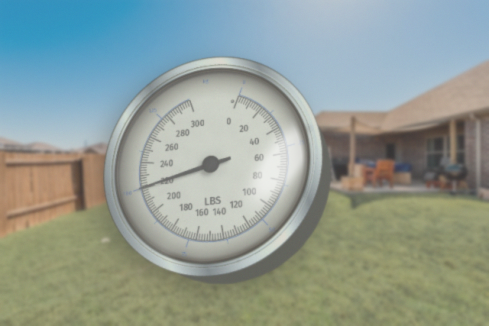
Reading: 220 lb
